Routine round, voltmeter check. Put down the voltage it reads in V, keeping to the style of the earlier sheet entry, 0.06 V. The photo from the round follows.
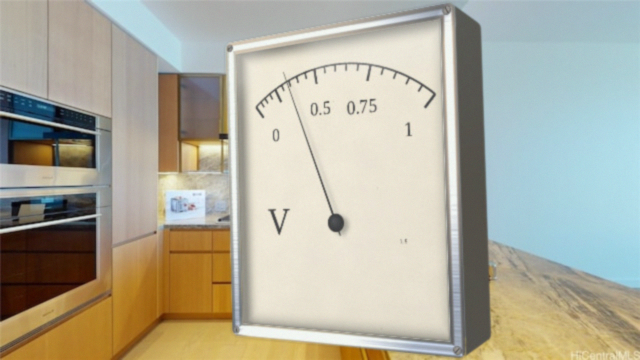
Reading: 0.35 V
